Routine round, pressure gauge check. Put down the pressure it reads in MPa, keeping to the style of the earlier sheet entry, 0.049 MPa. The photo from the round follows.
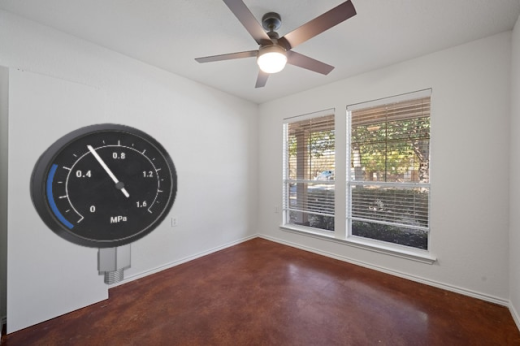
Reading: 0.6 MPa
